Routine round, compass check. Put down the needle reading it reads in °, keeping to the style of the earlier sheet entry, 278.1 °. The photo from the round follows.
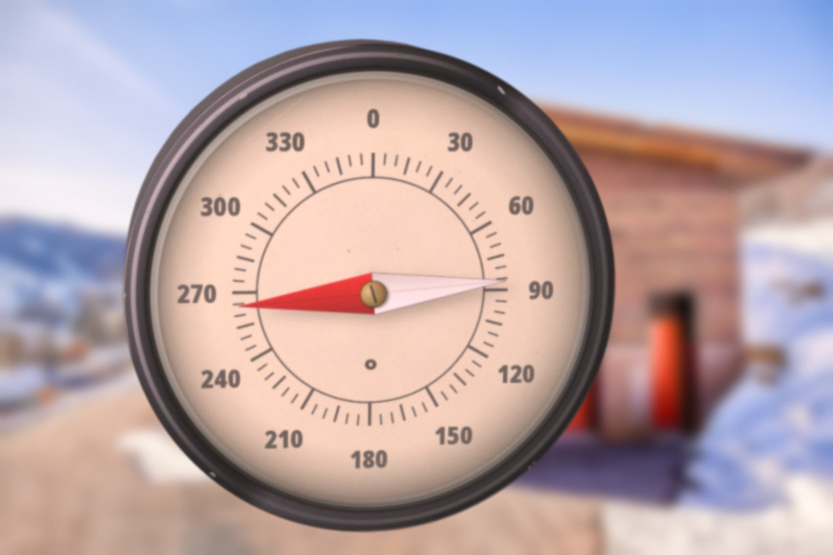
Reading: 265 °
